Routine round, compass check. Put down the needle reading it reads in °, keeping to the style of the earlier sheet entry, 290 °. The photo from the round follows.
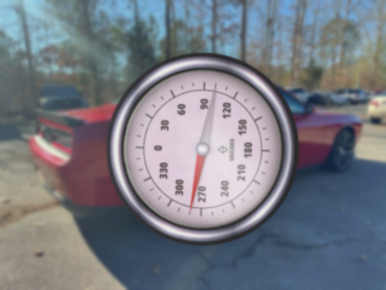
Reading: 280 °
